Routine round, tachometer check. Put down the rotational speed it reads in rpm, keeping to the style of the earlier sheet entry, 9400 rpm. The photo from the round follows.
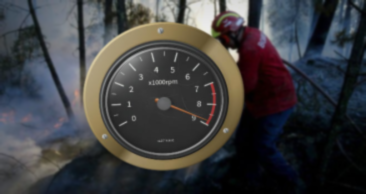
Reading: 8750 rpm
